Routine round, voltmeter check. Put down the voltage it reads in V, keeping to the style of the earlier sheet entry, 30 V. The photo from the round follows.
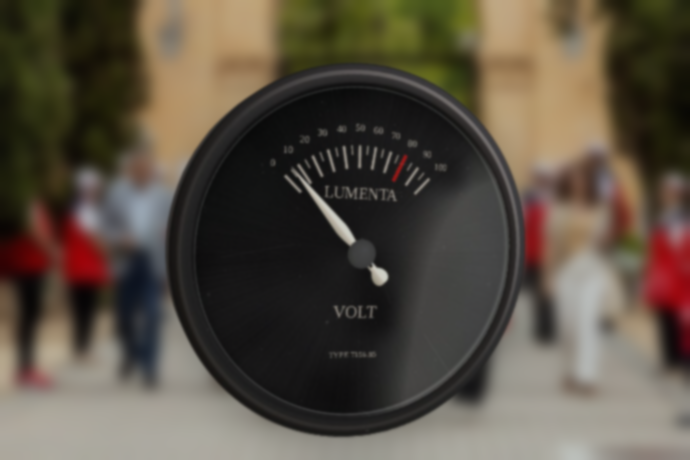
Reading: 5 V
